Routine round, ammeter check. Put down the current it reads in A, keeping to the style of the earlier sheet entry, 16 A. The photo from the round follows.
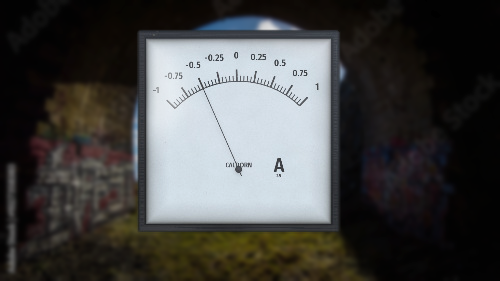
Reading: -0.5 A
